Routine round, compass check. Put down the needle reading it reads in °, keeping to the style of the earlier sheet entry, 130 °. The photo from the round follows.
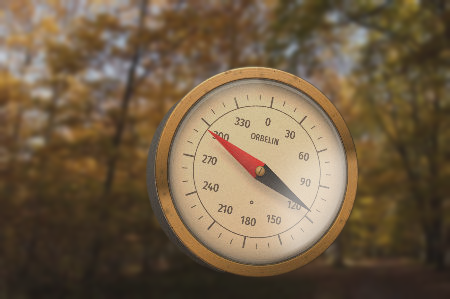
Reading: 295 °
